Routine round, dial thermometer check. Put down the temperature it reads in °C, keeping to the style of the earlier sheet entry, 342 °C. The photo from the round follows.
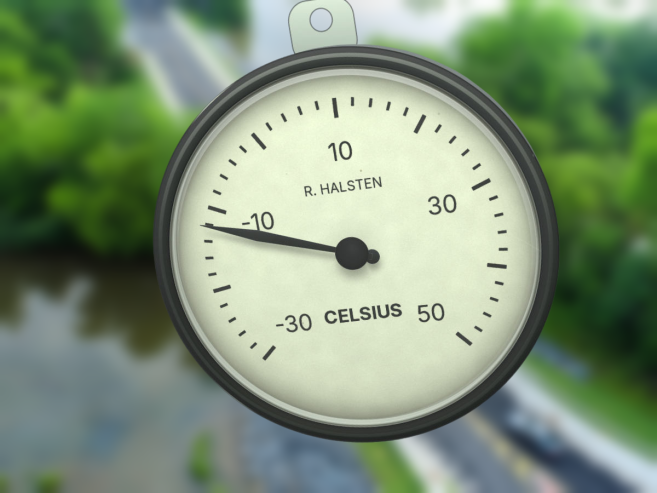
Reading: -12 °C
